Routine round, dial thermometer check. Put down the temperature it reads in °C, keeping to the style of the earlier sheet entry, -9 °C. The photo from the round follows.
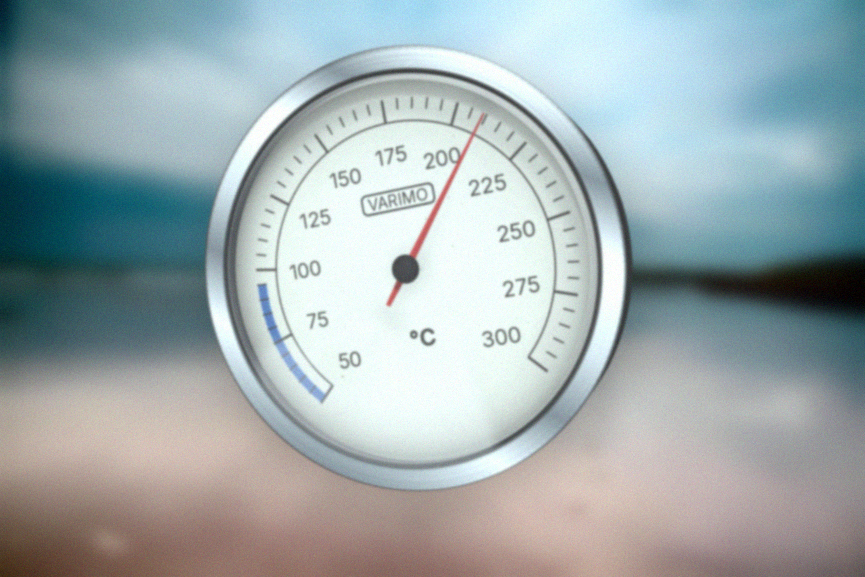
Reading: 210 °C
